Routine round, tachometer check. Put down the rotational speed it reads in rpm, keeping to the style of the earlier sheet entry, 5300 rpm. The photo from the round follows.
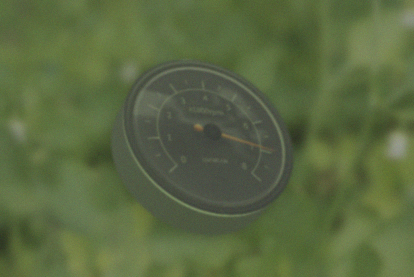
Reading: 7000 rpm
